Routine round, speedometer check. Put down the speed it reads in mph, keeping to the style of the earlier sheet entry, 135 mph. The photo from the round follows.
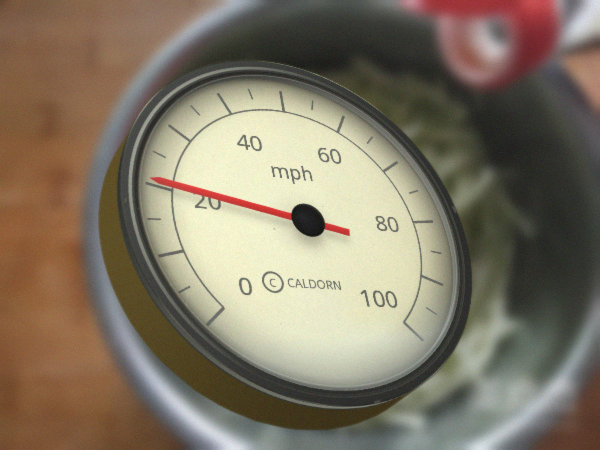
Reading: 20 mph
